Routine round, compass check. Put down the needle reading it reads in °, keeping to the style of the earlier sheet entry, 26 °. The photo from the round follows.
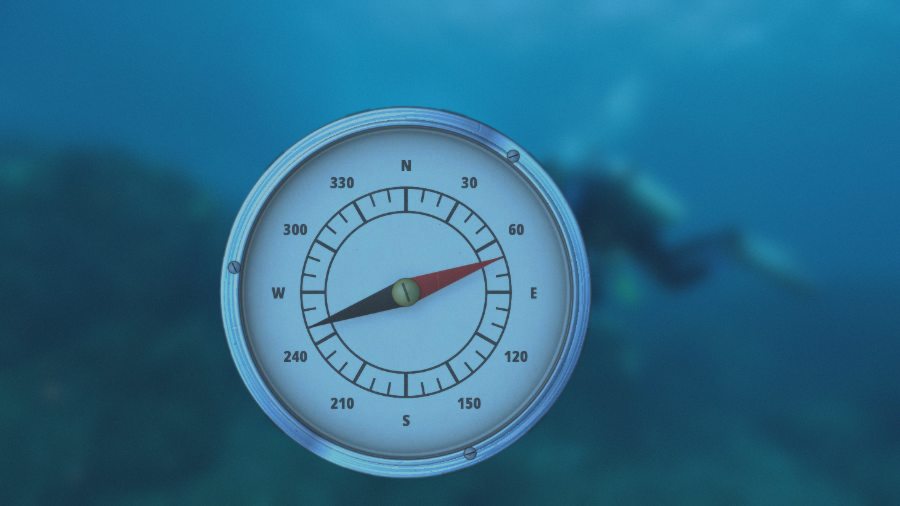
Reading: 70 °
